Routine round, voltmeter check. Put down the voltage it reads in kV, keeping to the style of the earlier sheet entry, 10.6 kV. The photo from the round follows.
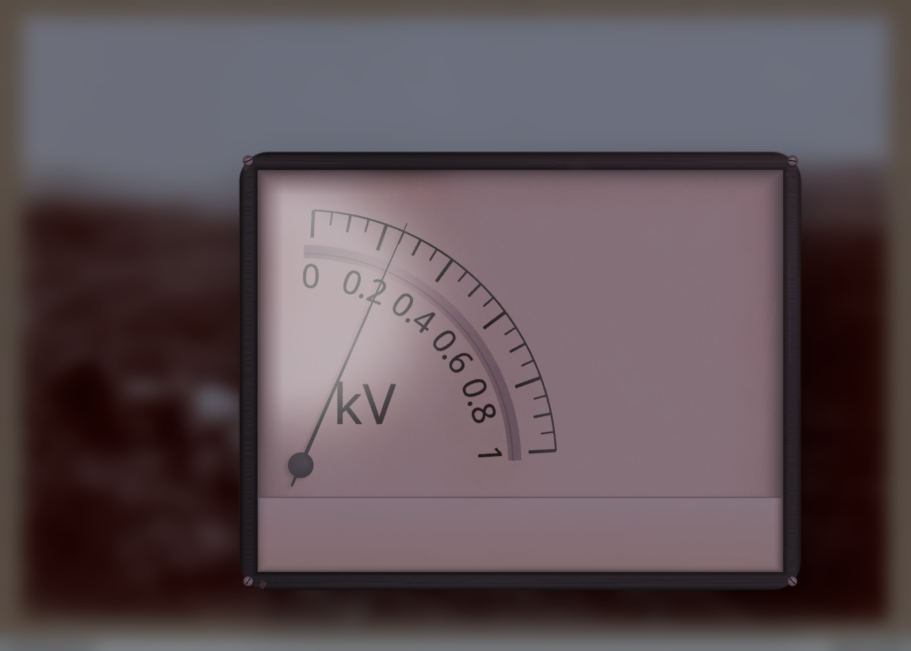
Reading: 0.25 kV
